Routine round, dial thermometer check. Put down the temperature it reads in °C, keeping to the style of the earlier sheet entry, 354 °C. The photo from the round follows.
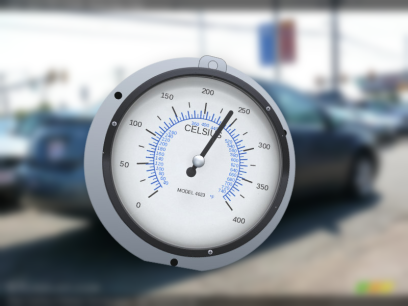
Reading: 237.5 °C
